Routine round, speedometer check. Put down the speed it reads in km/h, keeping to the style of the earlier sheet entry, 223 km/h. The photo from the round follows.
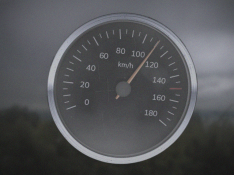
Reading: 110 km/h
